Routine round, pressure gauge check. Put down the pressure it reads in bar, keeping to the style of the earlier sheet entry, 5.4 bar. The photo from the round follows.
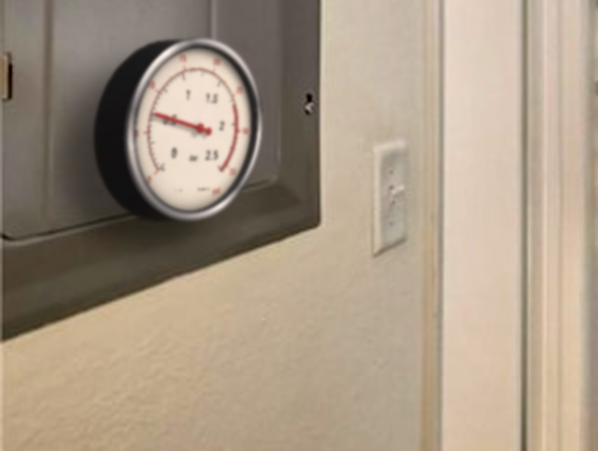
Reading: 0.5 bar
